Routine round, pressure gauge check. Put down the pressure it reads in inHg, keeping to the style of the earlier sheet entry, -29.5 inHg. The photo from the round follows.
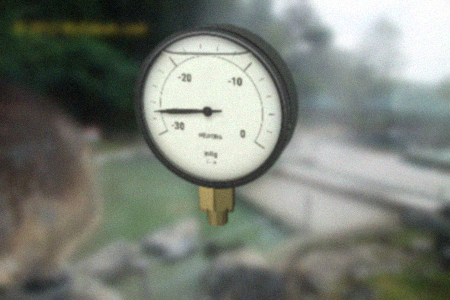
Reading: -27 inHg
